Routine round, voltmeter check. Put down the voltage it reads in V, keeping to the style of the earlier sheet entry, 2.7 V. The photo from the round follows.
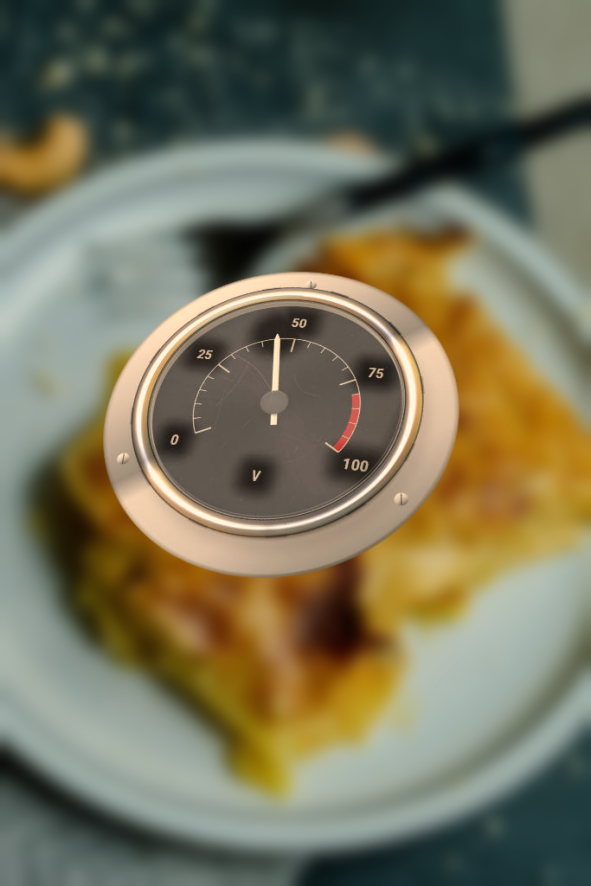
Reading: 45 V
